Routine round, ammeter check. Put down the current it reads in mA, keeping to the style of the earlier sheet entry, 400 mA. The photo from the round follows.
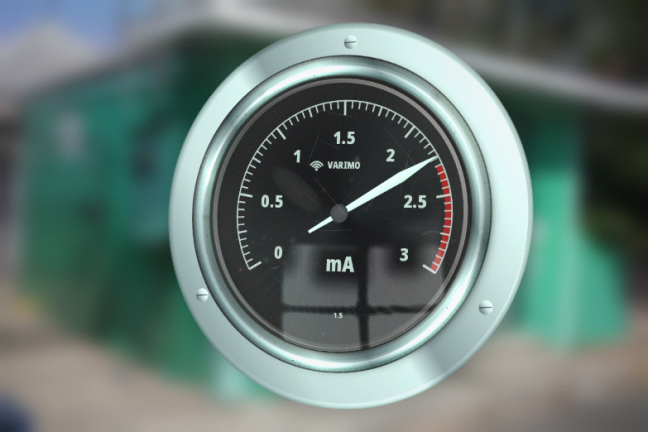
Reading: 2.25 mA
